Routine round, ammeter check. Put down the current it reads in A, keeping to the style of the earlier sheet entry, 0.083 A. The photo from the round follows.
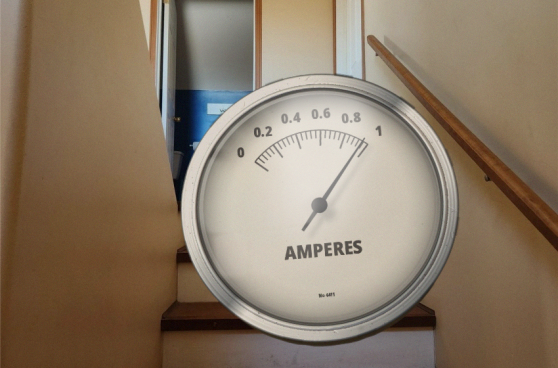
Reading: 0.96 A
